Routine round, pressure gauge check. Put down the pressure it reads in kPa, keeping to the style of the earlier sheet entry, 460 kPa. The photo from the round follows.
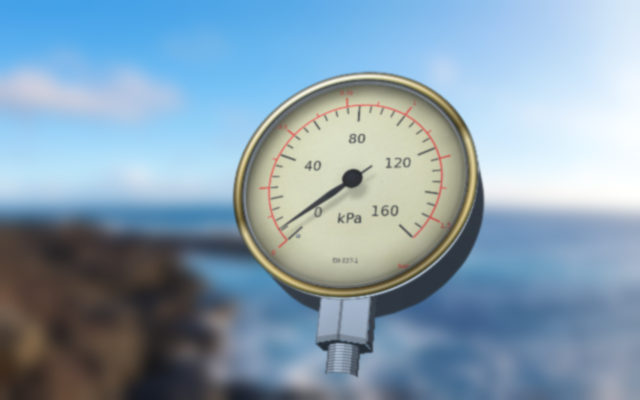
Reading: 5 kPa
